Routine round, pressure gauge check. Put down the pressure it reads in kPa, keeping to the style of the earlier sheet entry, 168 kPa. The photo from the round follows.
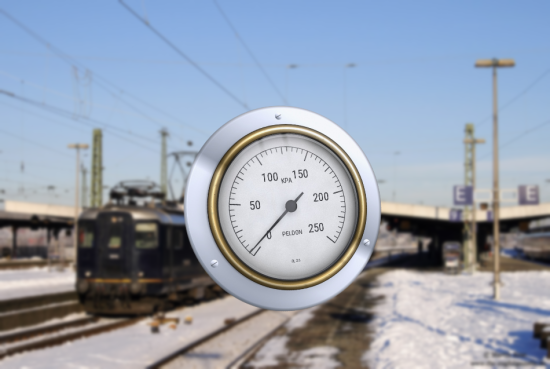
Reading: 5 kPa
